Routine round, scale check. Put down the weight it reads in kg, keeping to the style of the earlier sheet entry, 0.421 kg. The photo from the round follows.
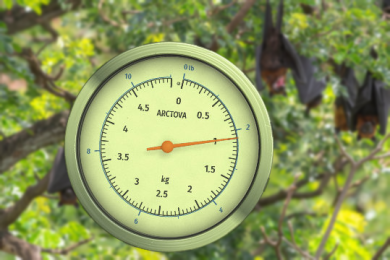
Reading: 1 kg
